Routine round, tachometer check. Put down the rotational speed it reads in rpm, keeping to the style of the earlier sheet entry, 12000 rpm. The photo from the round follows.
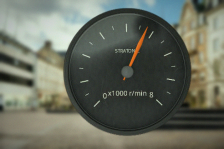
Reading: 4750 rpm
